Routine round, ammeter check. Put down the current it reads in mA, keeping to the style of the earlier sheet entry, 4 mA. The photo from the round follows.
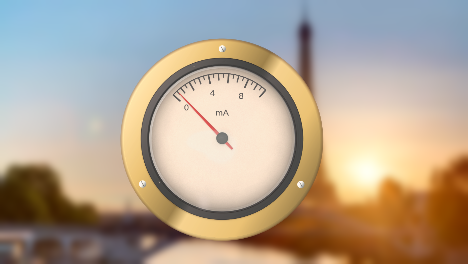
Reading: 0.5 mA
